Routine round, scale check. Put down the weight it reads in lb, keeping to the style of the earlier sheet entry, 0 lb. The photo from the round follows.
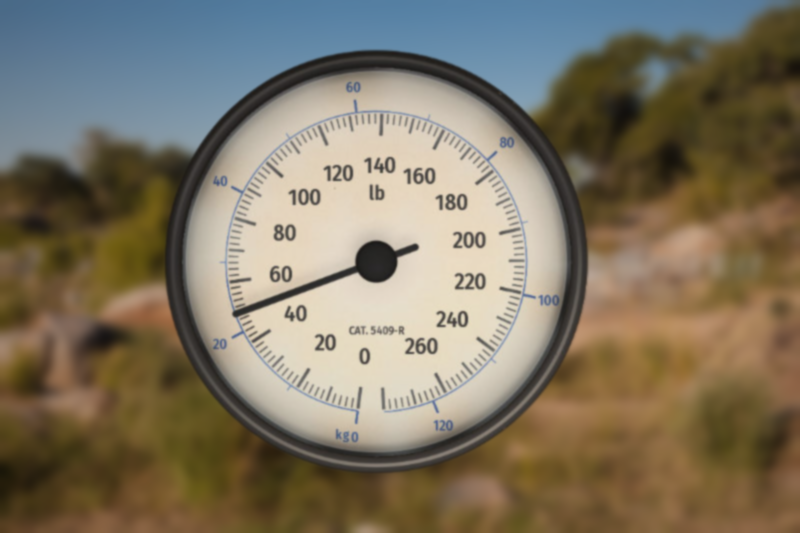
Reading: 50 lb
